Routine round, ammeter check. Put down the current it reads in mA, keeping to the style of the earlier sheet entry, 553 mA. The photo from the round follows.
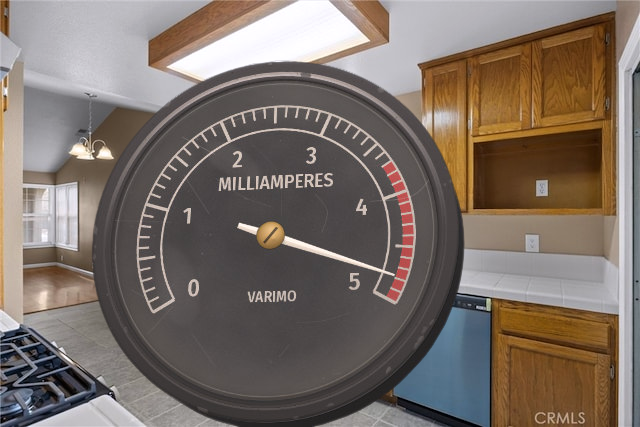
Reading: 4.8 mA
